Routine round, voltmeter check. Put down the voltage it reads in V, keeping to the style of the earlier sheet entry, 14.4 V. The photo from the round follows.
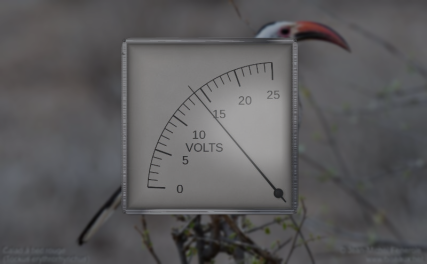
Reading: 14 V
